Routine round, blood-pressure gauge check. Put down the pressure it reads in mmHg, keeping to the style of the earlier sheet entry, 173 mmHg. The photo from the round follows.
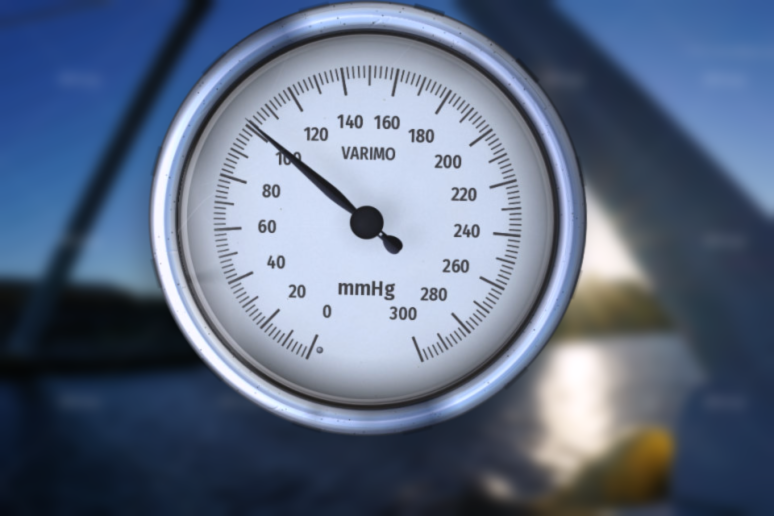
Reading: 102 mmHg
